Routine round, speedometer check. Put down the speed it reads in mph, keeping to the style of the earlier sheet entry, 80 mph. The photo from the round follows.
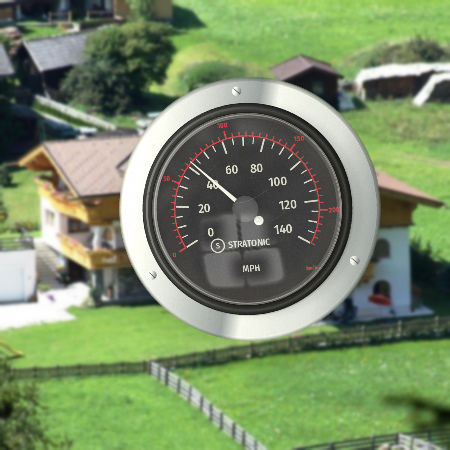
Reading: 42.5 mph
